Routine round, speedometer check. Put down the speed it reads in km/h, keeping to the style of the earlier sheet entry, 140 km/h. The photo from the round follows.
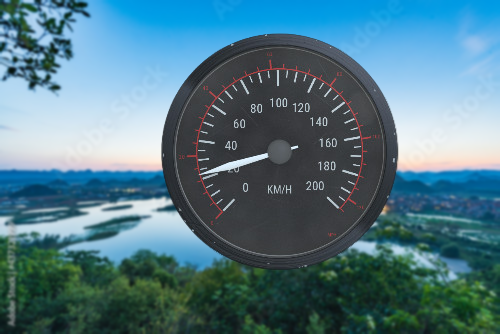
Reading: 22.5 km/h
